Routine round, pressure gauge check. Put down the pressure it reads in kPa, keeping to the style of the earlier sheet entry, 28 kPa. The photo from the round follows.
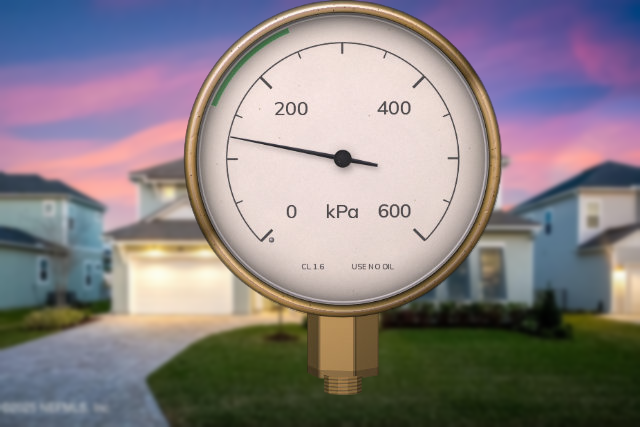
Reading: 125 kPa
